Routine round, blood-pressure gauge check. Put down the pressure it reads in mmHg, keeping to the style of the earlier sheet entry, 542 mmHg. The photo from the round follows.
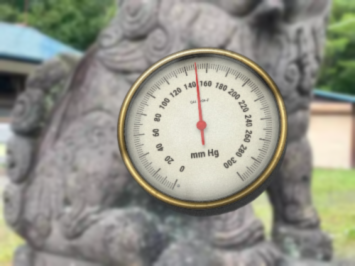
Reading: 150 mmHg
